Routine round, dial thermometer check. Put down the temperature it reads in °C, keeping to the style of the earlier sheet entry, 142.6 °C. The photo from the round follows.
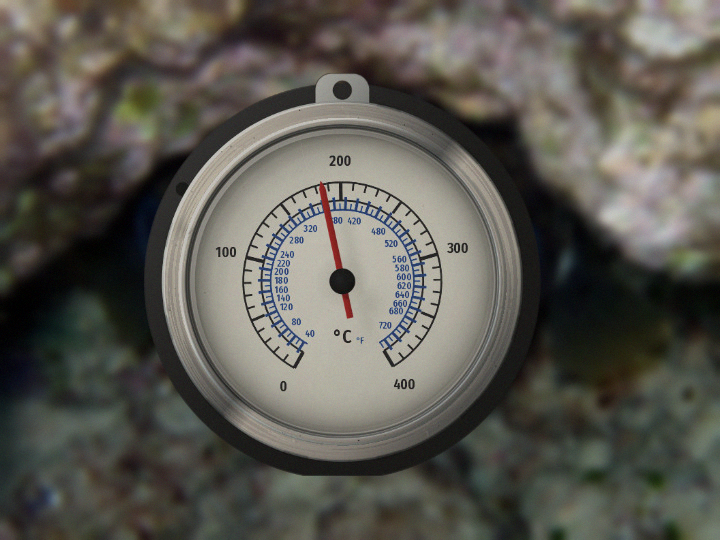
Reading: 185 °C
